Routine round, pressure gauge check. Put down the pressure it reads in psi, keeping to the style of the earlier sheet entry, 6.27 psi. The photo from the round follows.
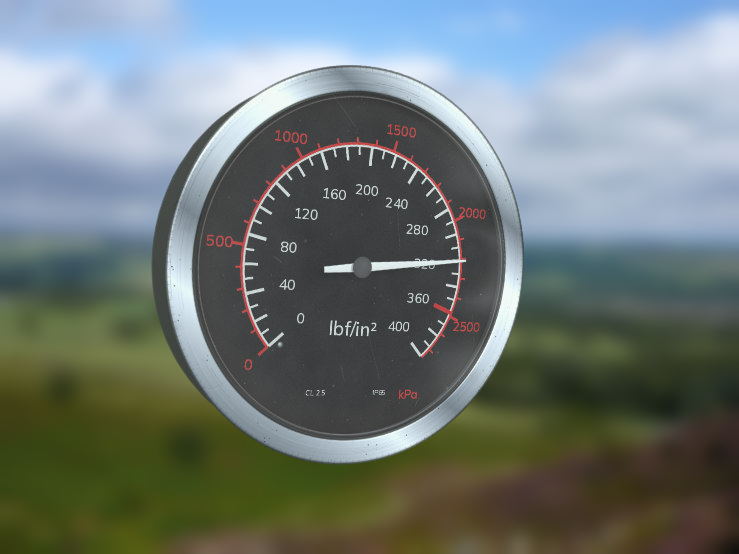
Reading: 320 psi
